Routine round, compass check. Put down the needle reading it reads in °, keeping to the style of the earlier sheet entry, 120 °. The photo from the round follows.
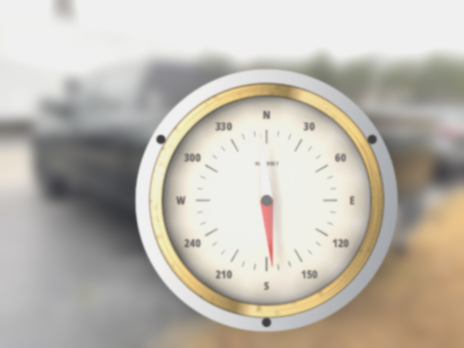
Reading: 175 °
